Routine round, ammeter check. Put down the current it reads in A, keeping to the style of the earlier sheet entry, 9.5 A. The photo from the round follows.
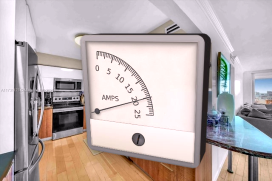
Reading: 20 A
